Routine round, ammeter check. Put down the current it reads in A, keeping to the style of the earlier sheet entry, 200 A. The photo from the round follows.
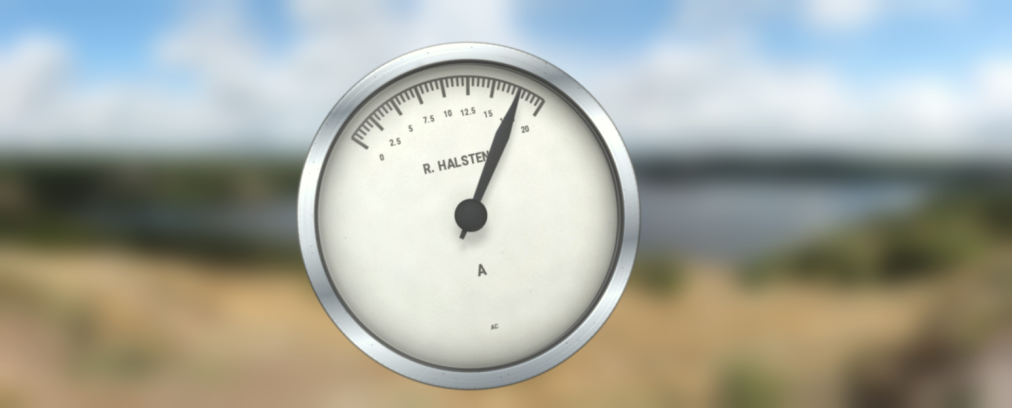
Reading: 17.5 A
